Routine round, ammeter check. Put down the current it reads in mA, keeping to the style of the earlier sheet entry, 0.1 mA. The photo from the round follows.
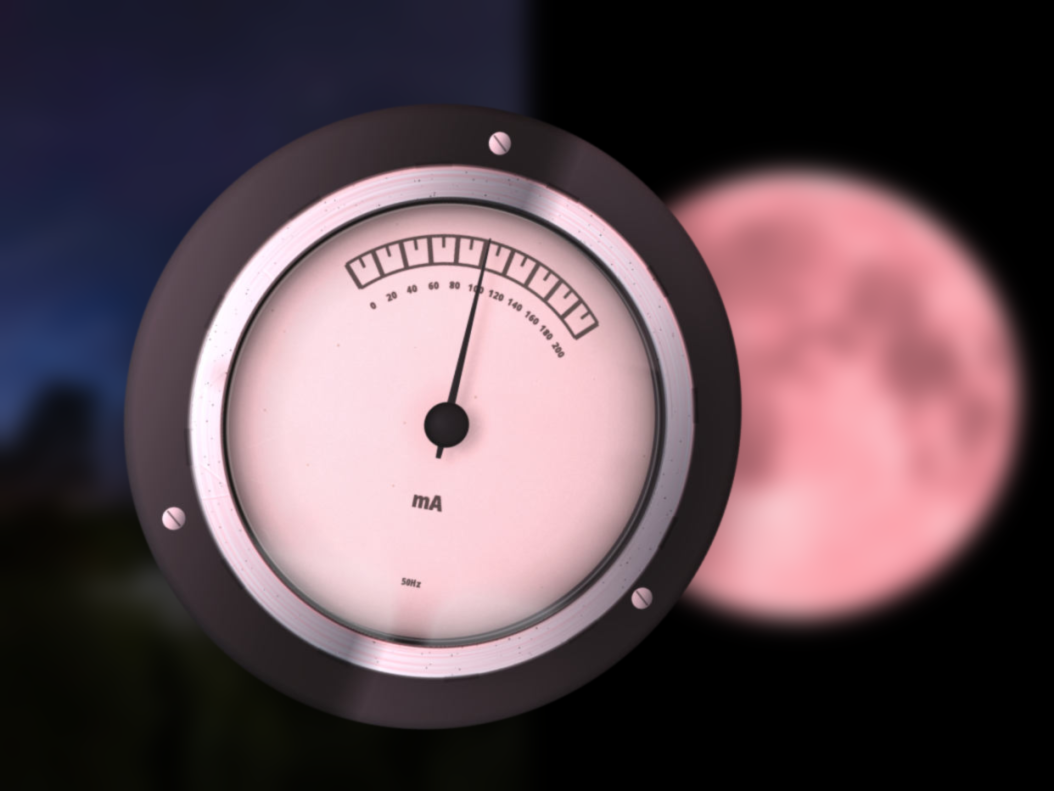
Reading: 100 mA
